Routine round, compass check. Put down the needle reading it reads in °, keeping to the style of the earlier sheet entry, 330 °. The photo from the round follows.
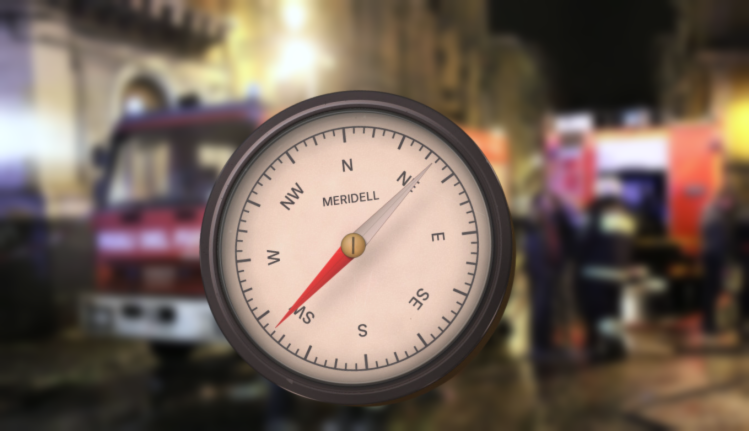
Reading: 230 °
